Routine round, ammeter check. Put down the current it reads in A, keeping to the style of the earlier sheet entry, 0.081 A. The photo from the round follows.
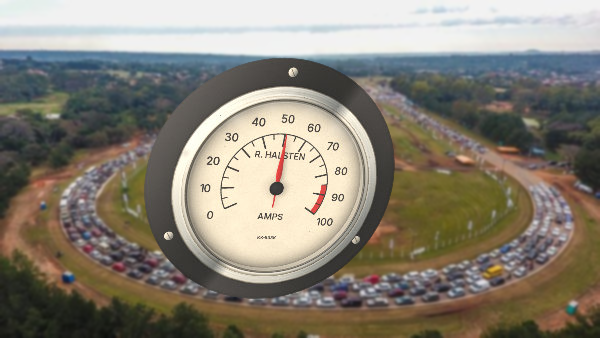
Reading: 50 A
